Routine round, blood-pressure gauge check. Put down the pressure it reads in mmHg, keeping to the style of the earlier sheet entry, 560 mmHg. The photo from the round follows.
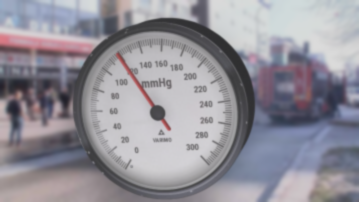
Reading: 120 mmHg
